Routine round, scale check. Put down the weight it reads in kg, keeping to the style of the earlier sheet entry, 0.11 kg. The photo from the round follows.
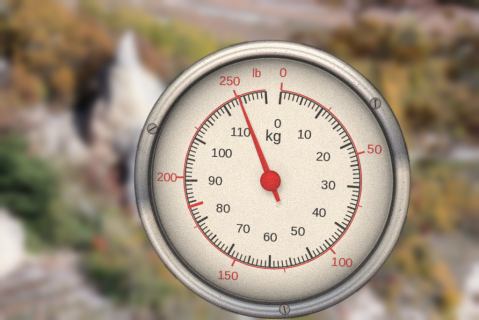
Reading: 114 kg
